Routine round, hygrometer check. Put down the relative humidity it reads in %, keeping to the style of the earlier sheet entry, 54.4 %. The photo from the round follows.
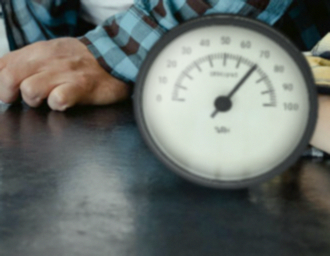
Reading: 70 %
